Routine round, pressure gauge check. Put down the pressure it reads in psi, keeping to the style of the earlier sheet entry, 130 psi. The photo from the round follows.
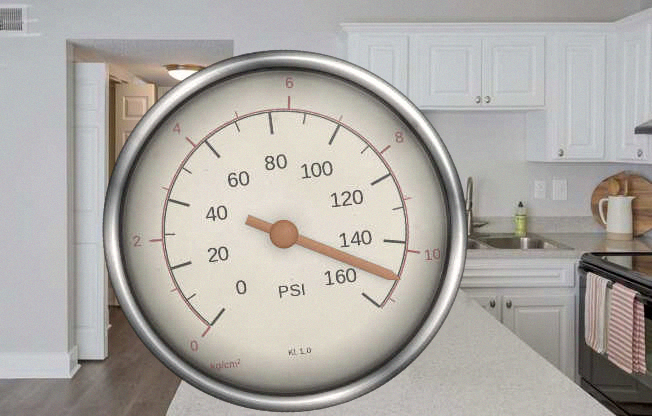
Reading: 150 psi
